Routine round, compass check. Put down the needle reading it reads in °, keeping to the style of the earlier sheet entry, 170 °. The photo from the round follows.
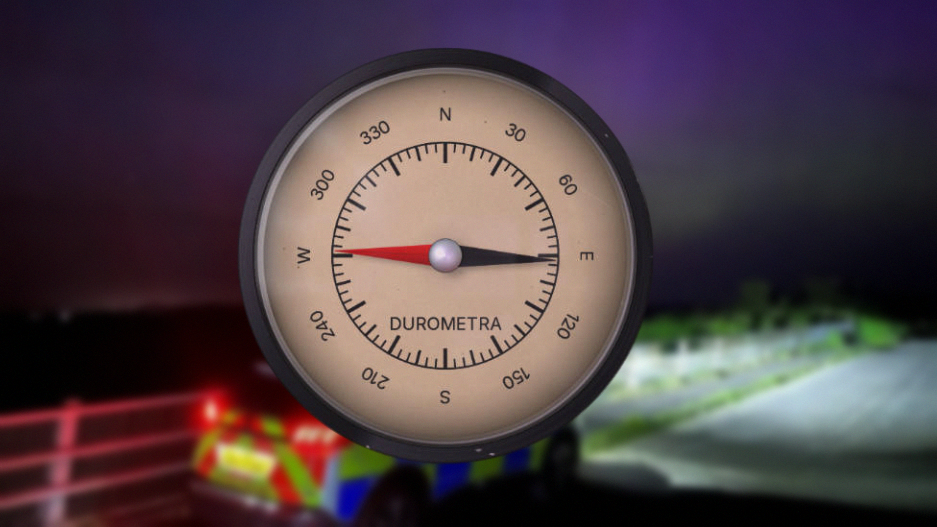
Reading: 272.5 °
